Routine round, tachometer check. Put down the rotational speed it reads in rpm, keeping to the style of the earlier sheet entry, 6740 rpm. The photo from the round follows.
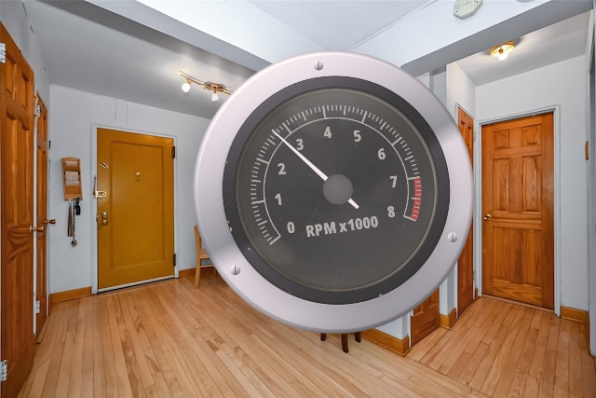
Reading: 2700 rpm
